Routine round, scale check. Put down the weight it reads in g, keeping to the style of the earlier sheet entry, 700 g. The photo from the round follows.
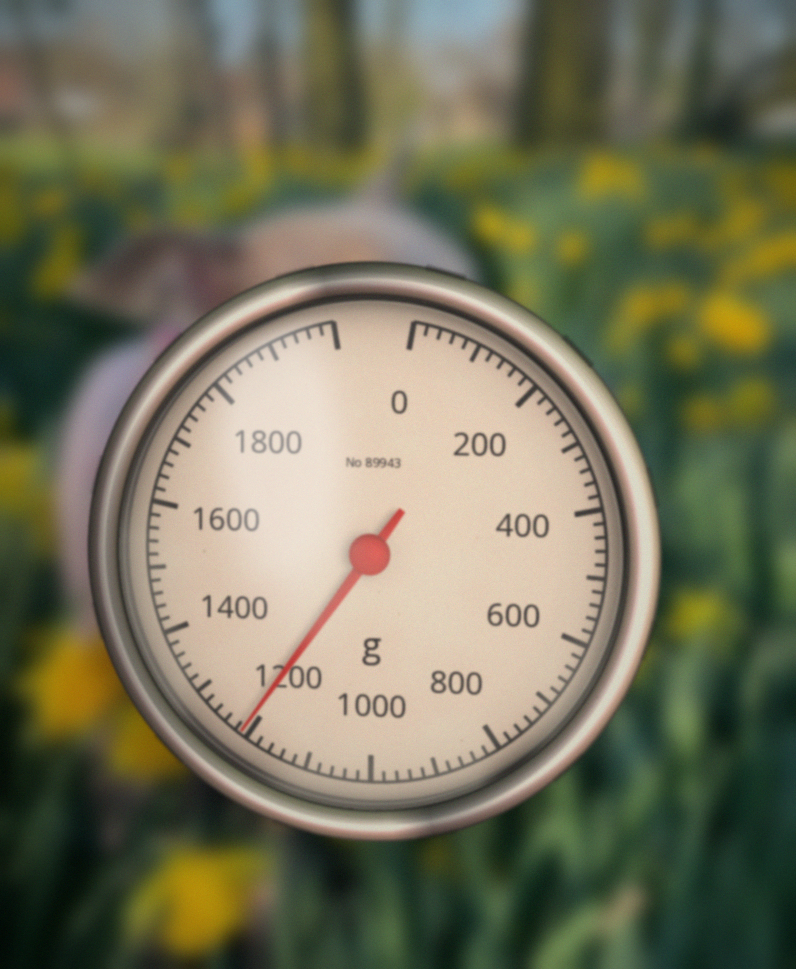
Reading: 1210 g
